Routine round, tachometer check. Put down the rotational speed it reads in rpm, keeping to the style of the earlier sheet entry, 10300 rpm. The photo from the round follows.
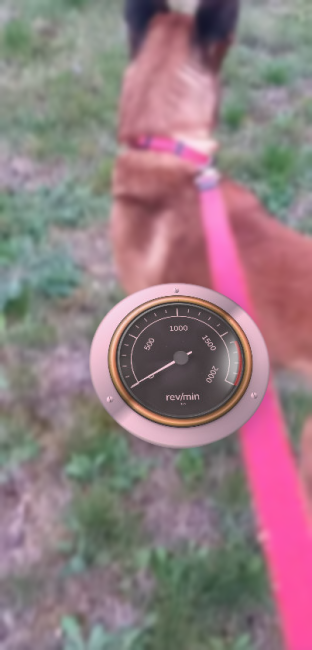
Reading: 0 rpm
